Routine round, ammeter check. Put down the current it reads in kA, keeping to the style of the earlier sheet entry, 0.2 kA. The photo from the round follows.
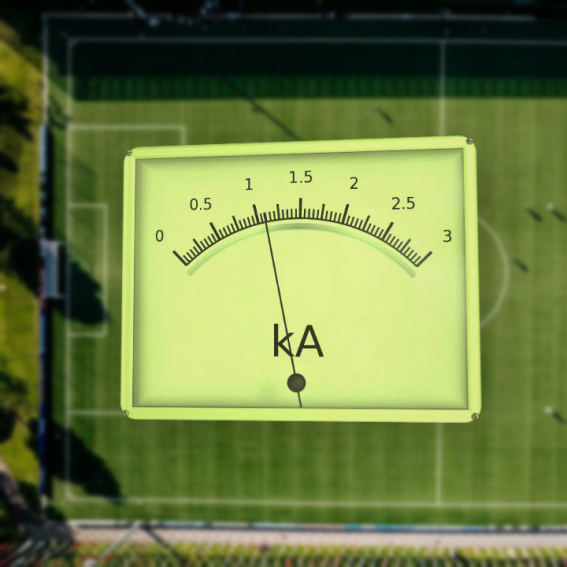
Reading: 1.1 kA
